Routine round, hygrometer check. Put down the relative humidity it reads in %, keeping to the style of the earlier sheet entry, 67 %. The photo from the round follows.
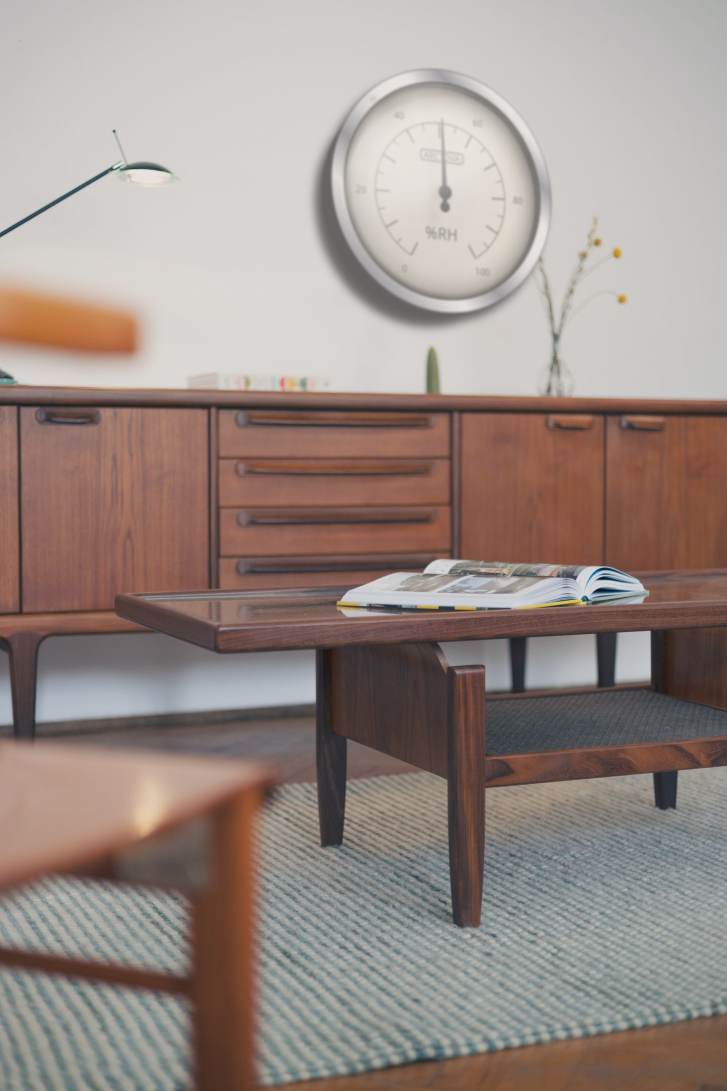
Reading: 50 %
